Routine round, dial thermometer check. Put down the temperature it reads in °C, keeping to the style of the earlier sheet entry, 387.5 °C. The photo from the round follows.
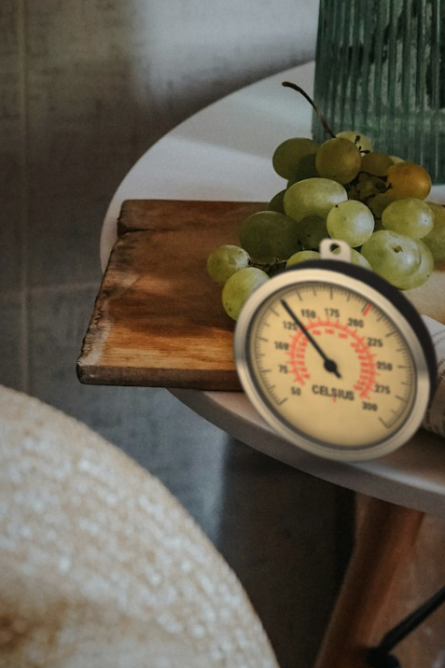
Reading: 137.5 °C
